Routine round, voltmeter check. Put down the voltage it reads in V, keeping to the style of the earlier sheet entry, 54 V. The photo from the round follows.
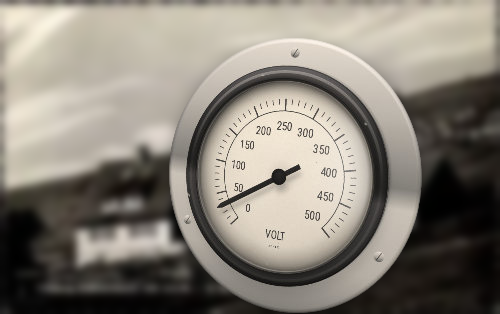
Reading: 30 V
